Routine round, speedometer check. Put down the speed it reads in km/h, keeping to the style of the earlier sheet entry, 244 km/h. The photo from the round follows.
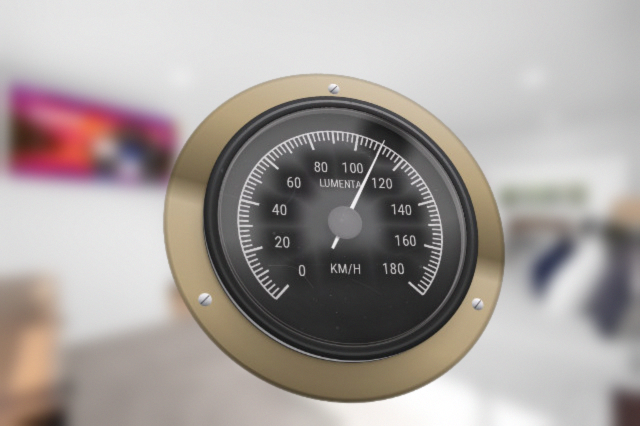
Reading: 110 km/h
